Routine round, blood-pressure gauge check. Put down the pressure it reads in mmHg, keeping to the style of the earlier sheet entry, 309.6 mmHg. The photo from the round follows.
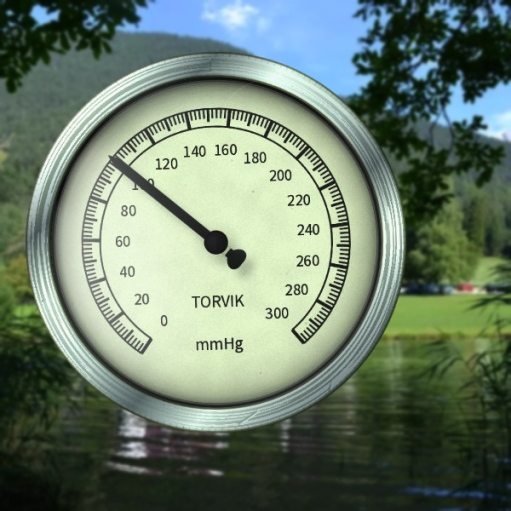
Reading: 100 mmHg
